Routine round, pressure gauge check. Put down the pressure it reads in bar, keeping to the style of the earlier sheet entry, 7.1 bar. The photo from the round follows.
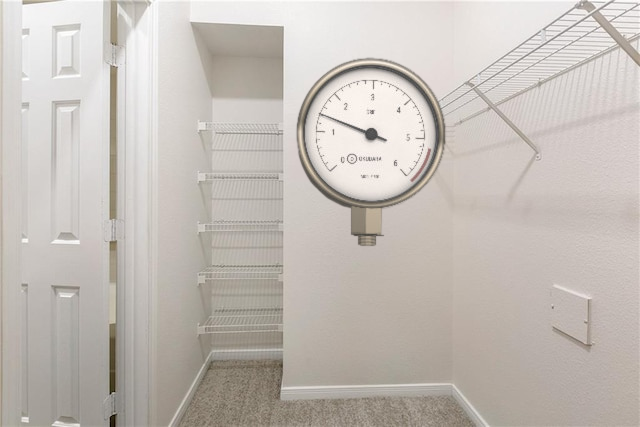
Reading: 1.4 bar
